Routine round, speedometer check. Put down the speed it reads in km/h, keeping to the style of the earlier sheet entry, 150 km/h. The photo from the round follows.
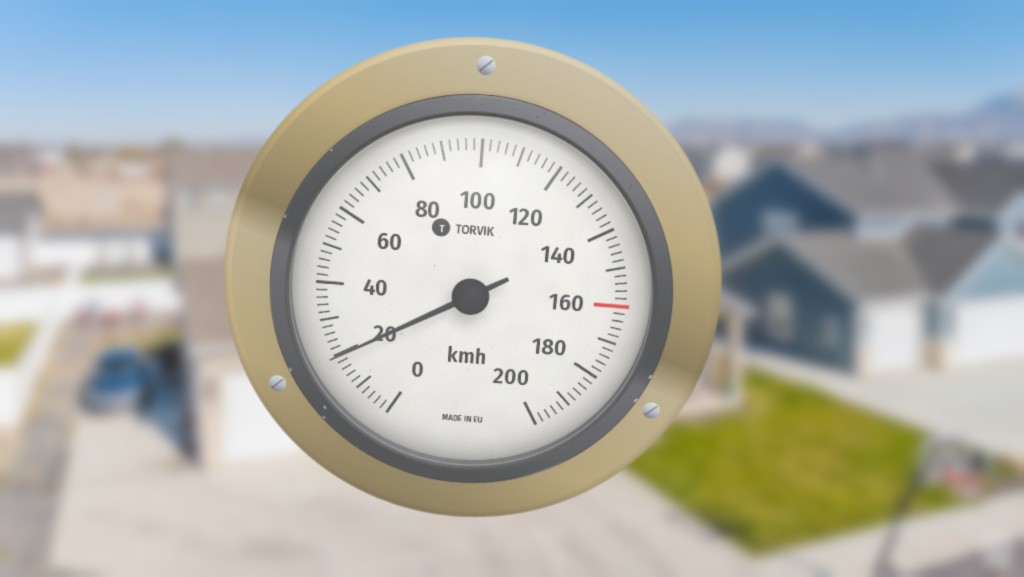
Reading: 20 km/h
